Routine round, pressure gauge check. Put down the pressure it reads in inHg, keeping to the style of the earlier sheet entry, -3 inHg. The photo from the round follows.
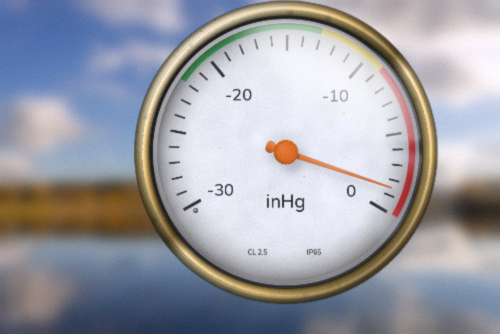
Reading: -1.5 inHg
